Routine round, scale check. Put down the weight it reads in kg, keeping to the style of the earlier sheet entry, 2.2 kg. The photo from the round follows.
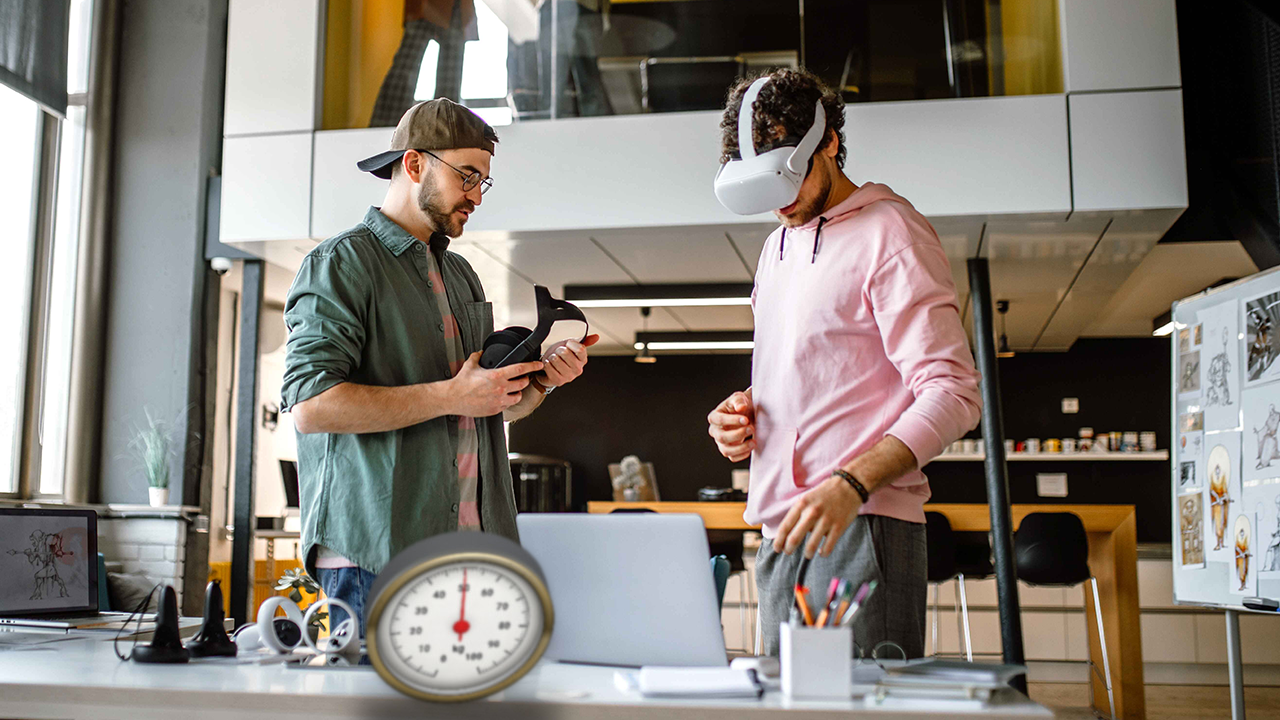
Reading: 50 kg
